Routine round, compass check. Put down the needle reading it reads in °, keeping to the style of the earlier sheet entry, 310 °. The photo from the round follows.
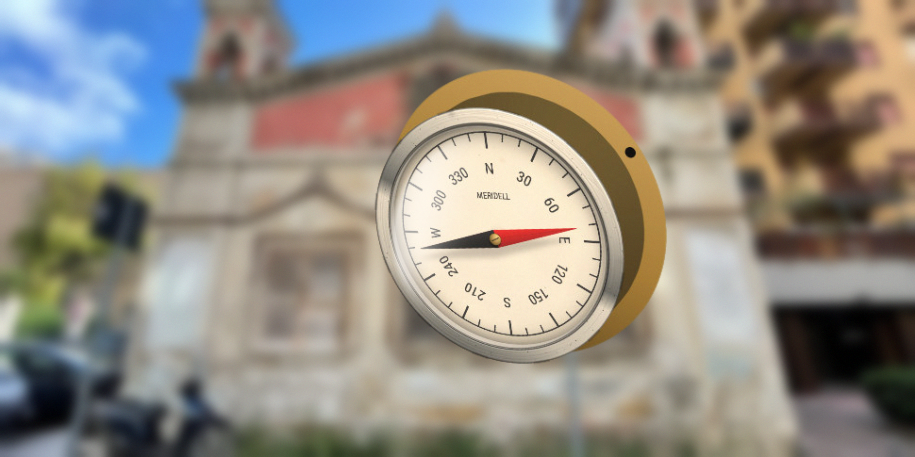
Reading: 80 °
